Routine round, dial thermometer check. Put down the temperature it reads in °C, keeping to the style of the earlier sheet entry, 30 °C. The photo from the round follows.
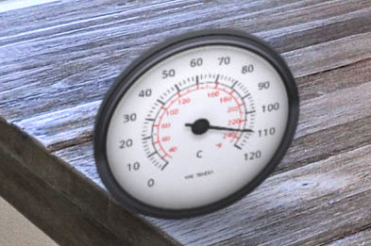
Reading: 110 °C
